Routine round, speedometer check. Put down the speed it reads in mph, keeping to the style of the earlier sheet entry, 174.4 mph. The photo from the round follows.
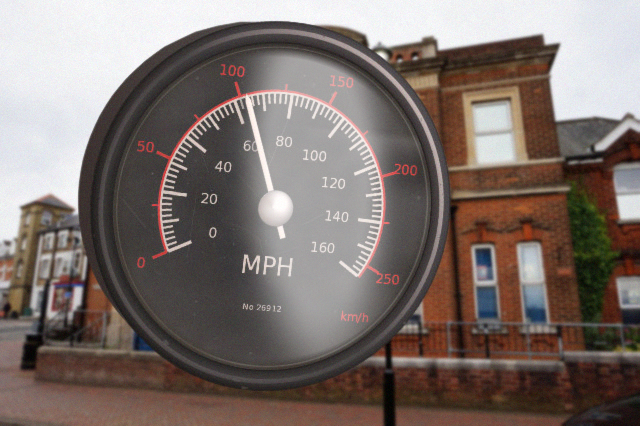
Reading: 64 mph
